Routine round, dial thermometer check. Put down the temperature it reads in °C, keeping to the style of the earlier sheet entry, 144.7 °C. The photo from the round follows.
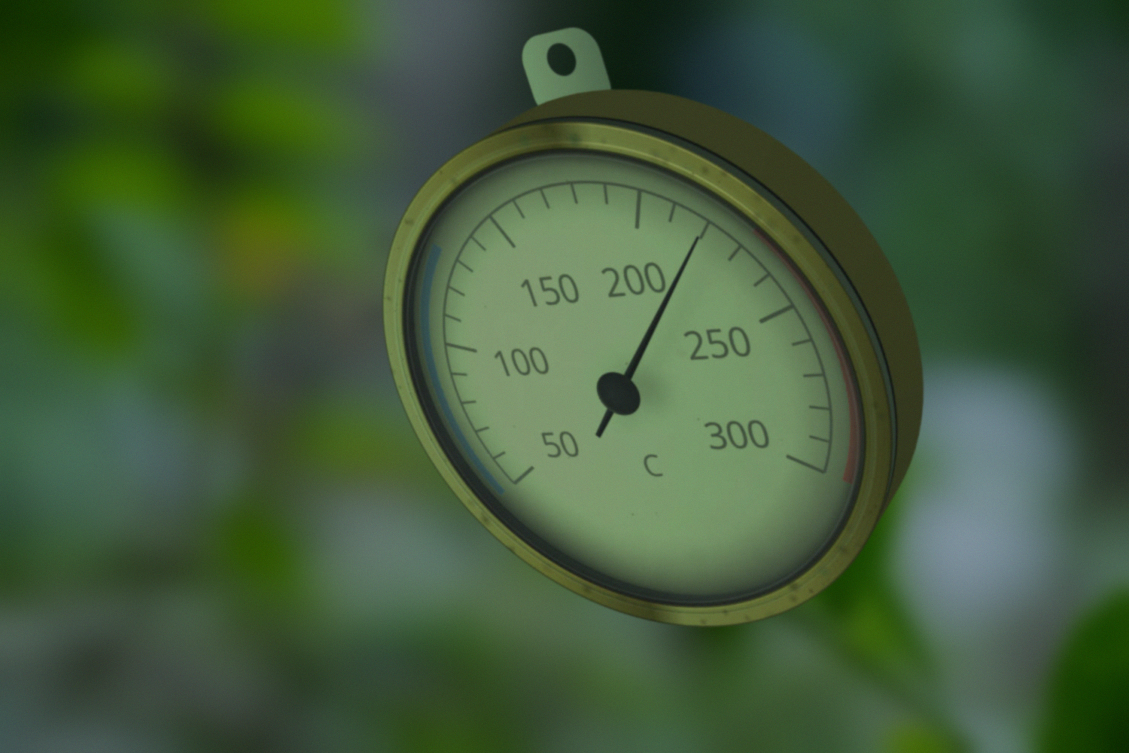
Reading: 220 °C
